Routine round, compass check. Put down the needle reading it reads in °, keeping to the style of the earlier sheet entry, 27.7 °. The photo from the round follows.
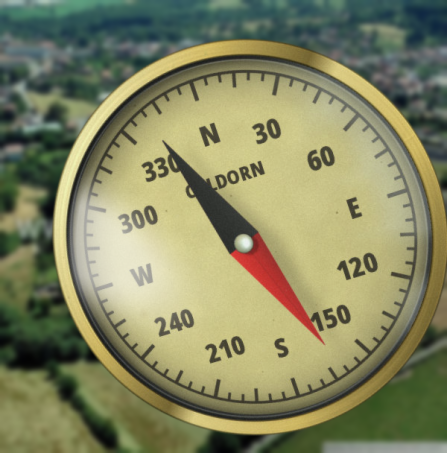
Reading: 160 °
